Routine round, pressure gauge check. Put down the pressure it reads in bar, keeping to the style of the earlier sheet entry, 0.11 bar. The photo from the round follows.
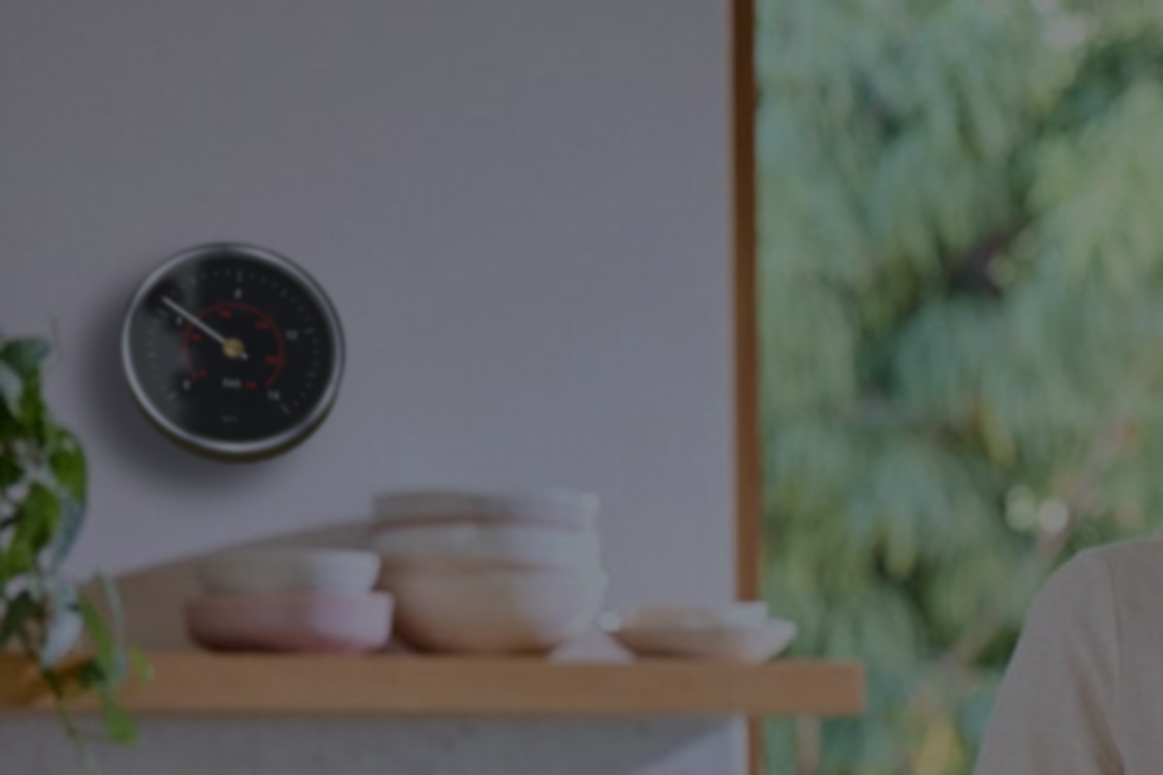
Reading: 4.5 bar
